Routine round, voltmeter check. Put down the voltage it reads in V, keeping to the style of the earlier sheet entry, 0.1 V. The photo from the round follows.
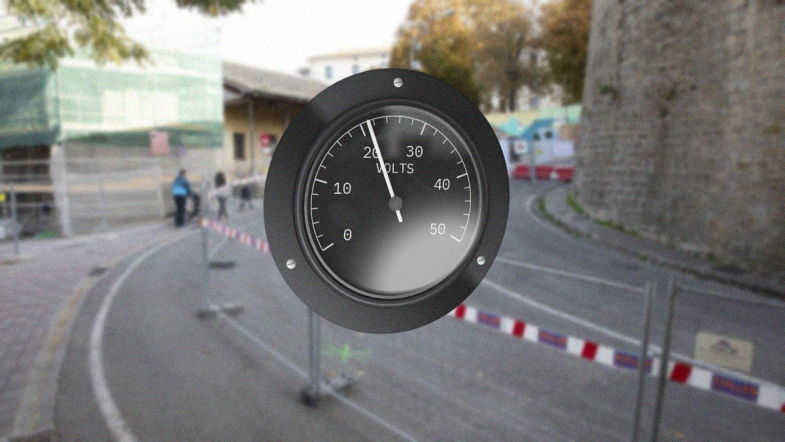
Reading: 21 V
